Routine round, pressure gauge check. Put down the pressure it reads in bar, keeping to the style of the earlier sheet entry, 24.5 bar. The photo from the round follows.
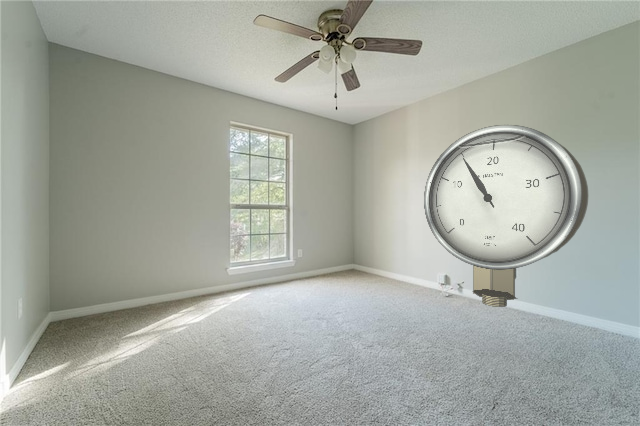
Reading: 15 bar
